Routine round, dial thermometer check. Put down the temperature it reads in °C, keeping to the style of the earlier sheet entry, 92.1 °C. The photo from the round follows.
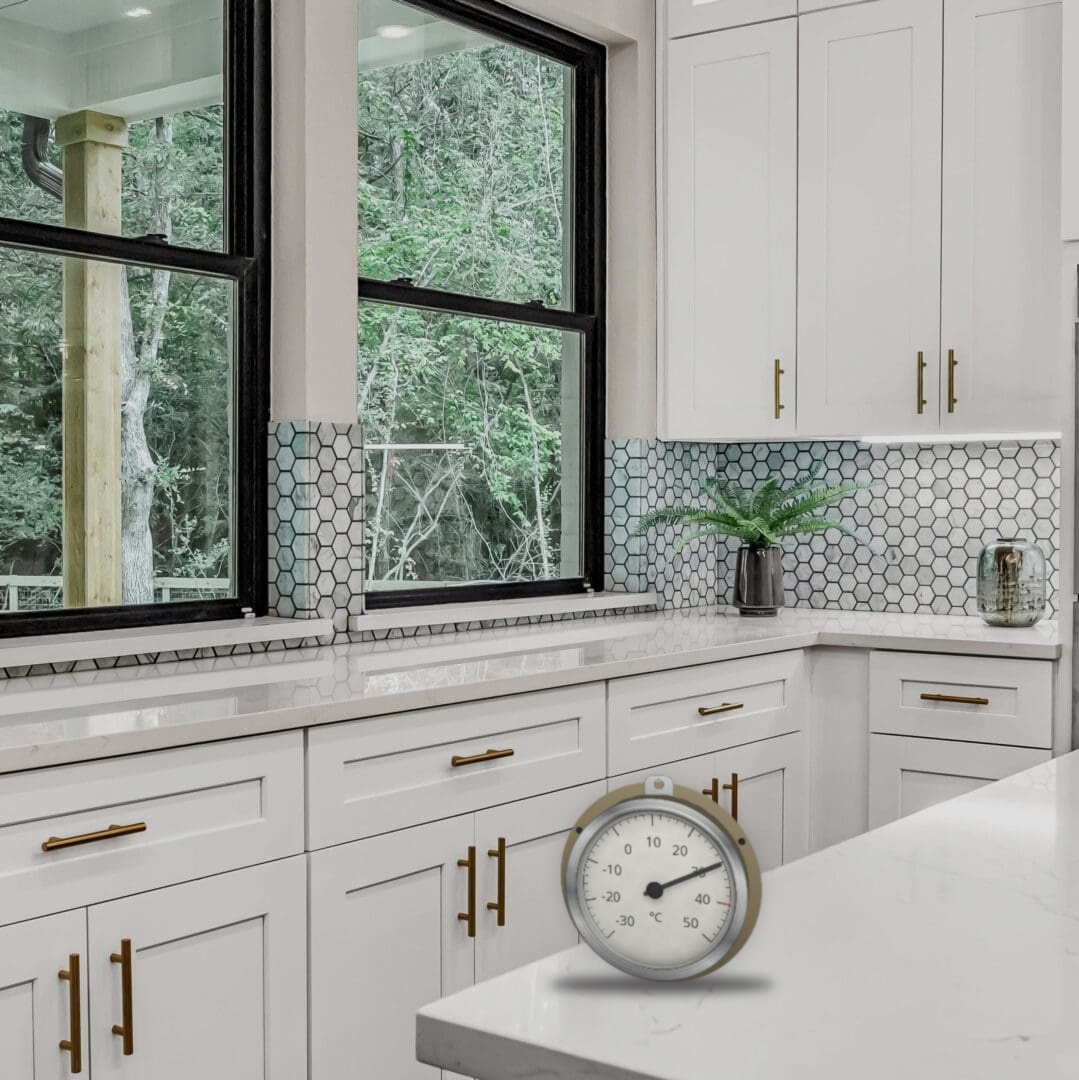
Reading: 30 °C
